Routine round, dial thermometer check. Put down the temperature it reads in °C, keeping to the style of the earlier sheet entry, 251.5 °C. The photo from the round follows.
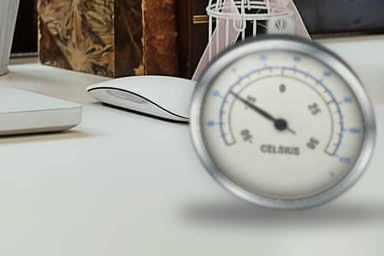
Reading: -25 °C
